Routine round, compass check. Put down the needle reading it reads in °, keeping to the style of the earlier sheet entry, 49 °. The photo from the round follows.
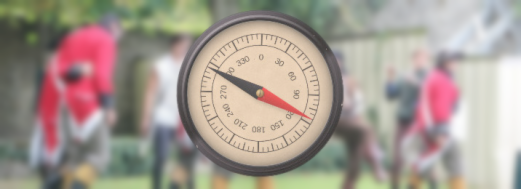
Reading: 115 °
